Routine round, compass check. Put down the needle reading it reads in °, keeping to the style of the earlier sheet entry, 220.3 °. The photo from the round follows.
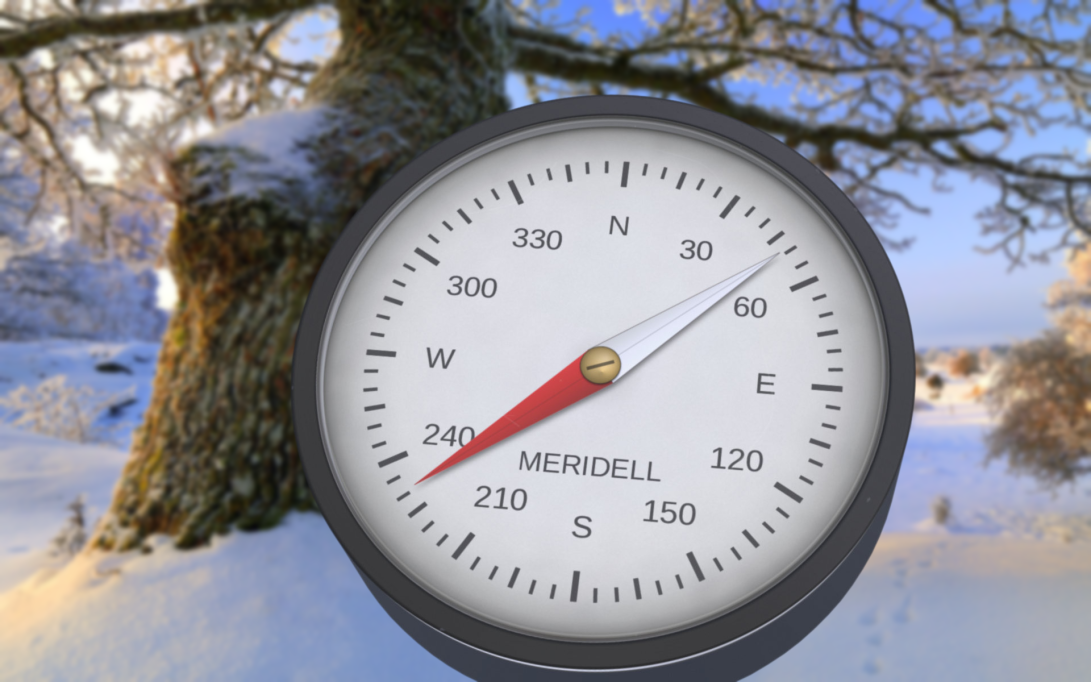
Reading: 230 °
